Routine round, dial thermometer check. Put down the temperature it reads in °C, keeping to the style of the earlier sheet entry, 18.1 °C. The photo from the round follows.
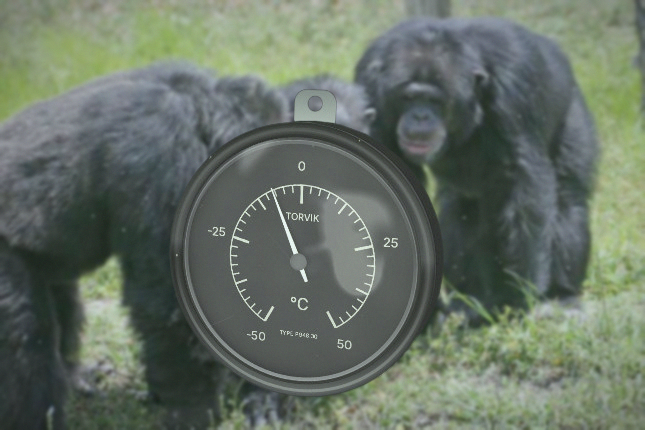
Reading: -7.5 °C
